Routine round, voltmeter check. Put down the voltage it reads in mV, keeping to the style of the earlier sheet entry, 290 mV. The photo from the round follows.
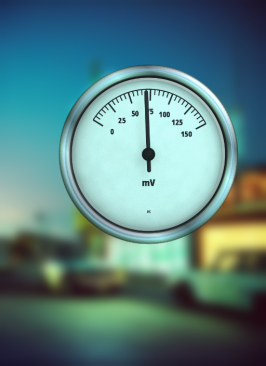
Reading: 70 mV
